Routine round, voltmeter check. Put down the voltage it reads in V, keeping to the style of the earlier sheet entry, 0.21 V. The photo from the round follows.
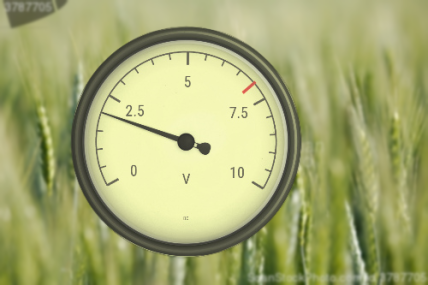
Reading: 2 V
